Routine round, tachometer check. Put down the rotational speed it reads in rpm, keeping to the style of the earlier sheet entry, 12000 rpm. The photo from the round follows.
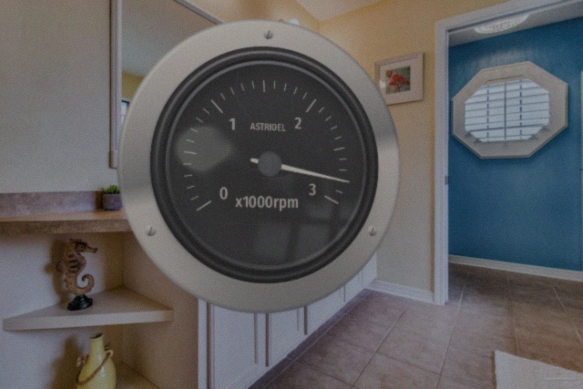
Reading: 2800 rpm
